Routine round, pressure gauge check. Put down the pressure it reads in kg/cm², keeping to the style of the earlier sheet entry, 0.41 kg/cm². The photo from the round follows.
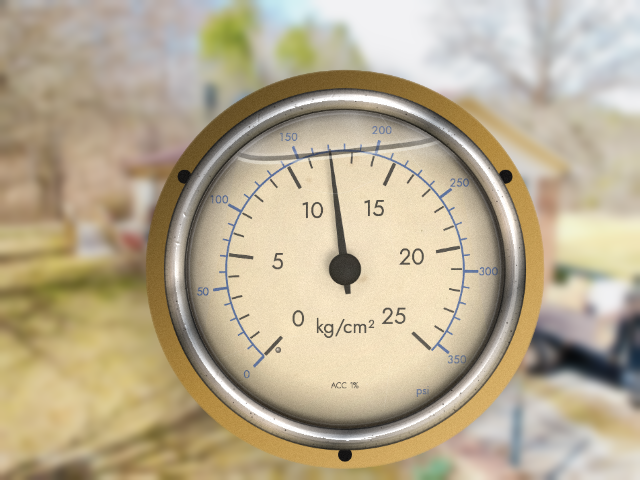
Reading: 12 kg/cm²
